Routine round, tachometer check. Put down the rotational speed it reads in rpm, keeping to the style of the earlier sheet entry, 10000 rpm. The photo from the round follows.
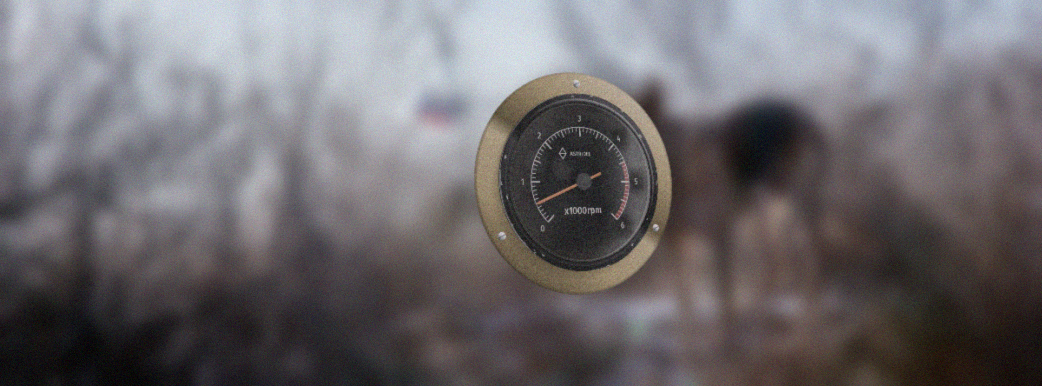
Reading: 500 rpm
